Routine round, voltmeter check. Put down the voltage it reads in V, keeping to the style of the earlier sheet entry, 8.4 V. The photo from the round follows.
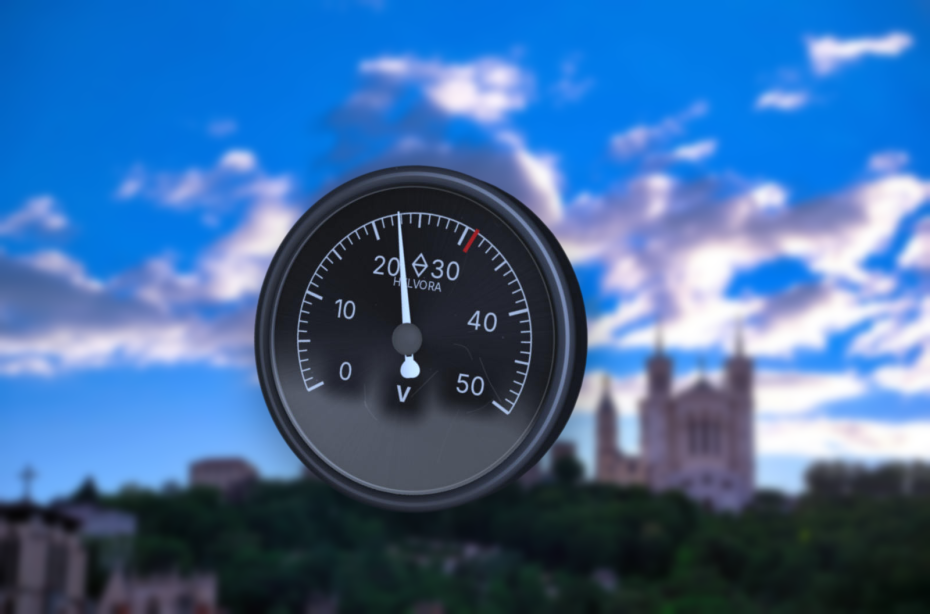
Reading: 23 V
